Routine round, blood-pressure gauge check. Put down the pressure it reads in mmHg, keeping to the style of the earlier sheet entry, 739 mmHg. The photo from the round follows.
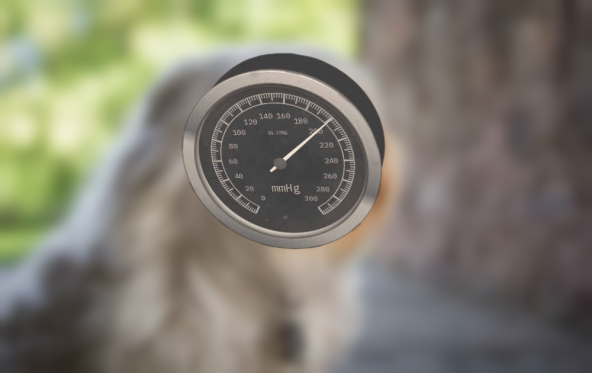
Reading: 200 mmHg
